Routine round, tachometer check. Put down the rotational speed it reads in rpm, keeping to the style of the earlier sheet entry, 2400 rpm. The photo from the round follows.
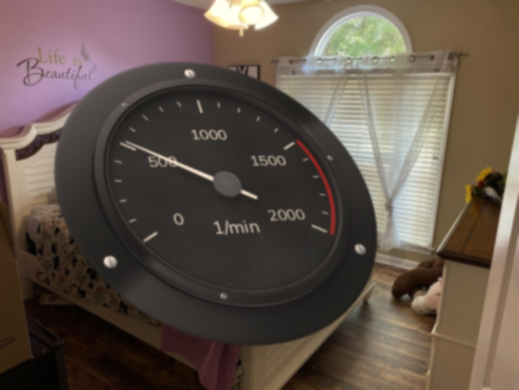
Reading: 500 rpm
